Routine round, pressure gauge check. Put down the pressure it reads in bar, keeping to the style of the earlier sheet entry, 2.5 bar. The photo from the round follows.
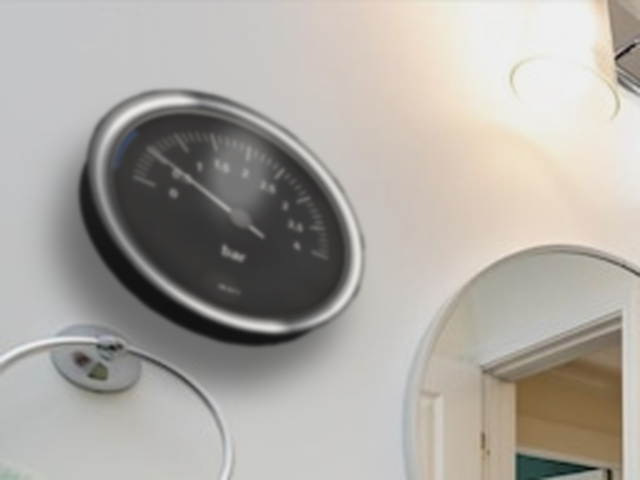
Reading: 0.5 bar
